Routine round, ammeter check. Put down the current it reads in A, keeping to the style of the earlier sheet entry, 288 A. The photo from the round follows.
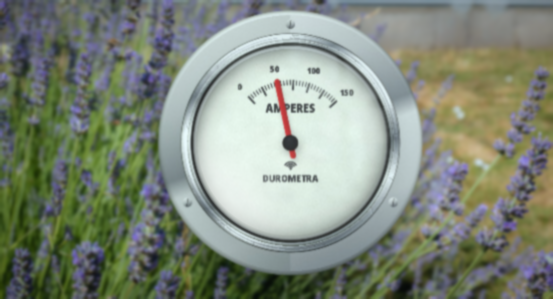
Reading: 50 A
